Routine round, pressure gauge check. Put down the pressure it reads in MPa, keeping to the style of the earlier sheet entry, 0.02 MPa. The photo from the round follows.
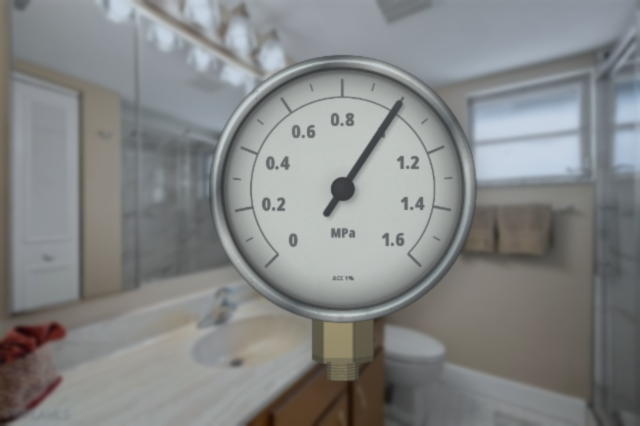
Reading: 1 MPa
